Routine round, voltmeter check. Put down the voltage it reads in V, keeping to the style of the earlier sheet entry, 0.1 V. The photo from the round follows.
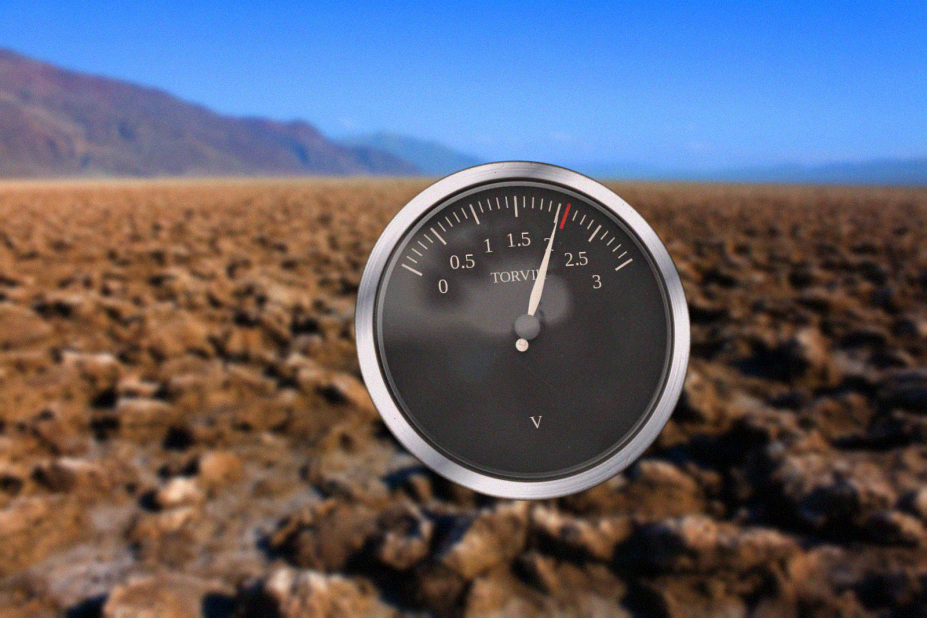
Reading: 2 V
